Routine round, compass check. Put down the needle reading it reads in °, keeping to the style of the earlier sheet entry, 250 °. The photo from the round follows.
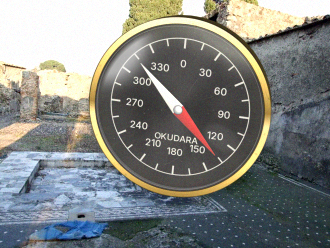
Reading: 135 °
